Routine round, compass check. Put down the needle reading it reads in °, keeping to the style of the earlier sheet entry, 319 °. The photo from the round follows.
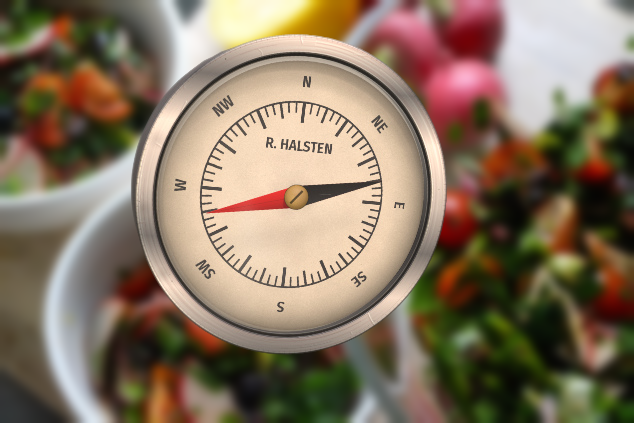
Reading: 255 °
